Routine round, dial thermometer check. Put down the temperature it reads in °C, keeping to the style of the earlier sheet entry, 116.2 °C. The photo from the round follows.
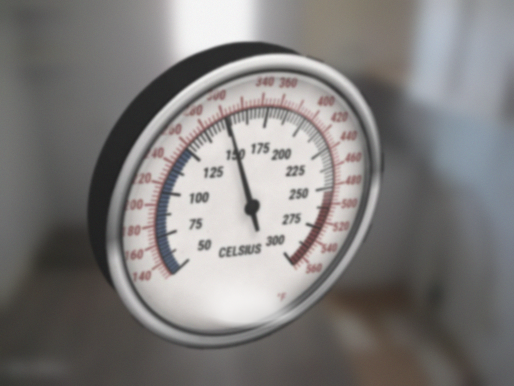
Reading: 150 °C
